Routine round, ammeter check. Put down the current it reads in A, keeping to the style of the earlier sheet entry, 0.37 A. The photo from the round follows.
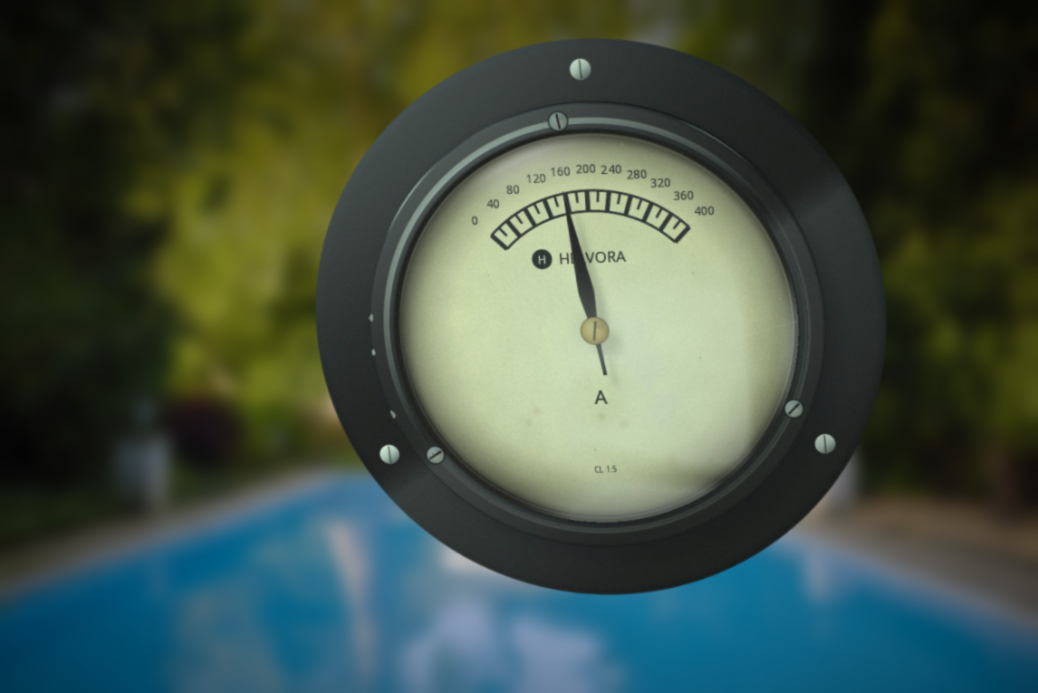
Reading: 160 A
